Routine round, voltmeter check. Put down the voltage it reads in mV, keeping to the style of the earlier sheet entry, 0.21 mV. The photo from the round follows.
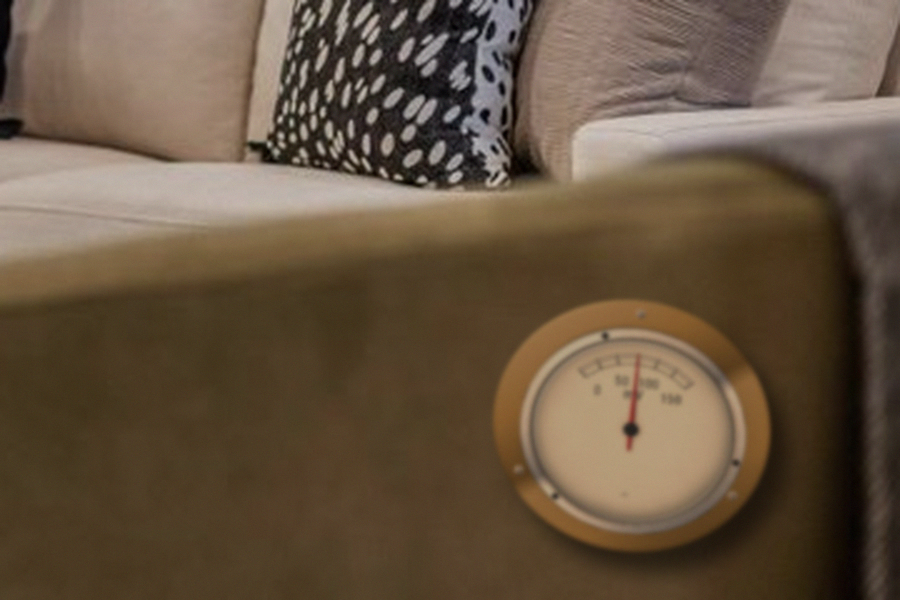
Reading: 75 mV
